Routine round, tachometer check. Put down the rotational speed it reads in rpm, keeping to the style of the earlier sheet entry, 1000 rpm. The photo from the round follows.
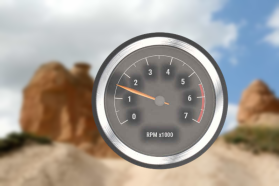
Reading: 1500 rpm
